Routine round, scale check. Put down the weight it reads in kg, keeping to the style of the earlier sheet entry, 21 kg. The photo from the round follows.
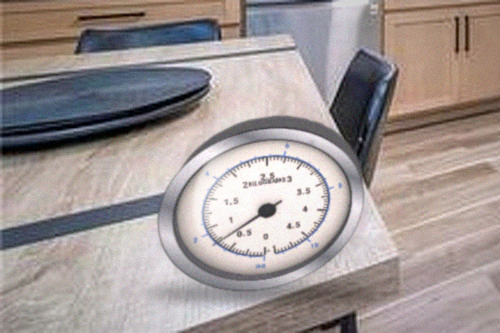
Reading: 0.75 kg
